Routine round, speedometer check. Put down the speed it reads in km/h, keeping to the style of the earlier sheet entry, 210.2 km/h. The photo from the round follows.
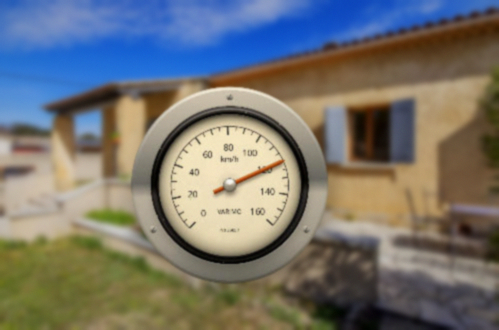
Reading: 120 km/h
